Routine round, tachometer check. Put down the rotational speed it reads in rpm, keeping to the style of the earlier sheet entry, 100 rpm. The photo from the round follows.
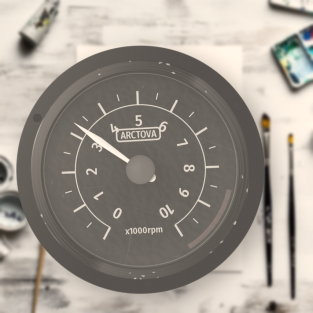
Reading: 3250 rpm
